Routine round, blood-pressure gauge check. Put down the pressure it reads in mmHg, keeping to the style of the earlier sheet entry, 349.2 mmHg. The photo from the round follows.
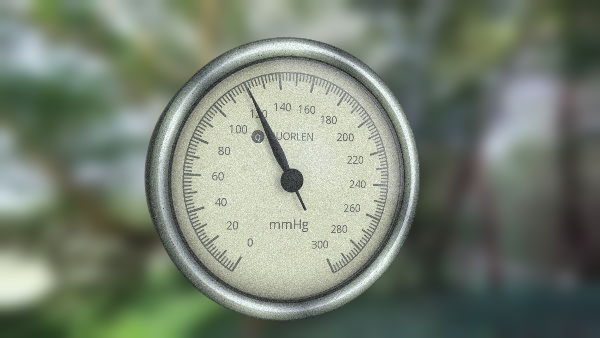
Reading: 120 mmHg
